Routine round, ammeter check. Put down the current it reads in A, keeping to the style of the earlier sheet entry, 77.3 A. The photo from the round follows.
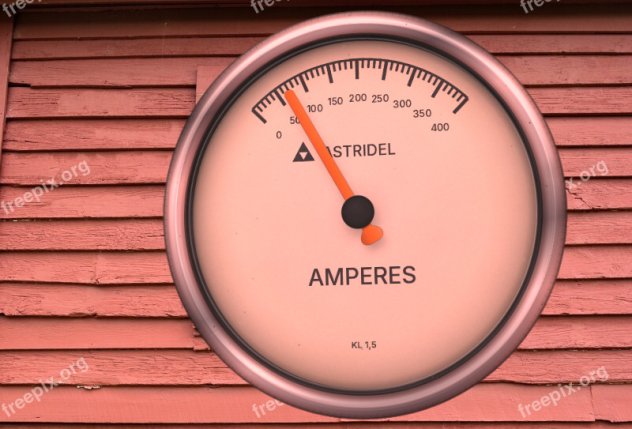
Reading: 70 A
